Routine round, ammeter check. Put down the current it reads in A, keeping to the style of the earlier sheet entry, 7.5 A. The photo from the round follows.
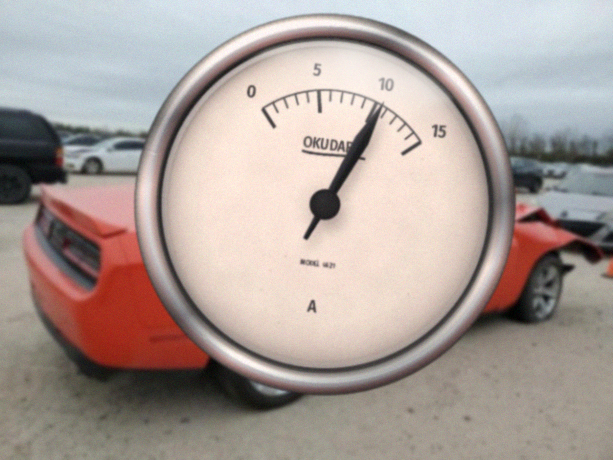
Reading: 10.5 A
